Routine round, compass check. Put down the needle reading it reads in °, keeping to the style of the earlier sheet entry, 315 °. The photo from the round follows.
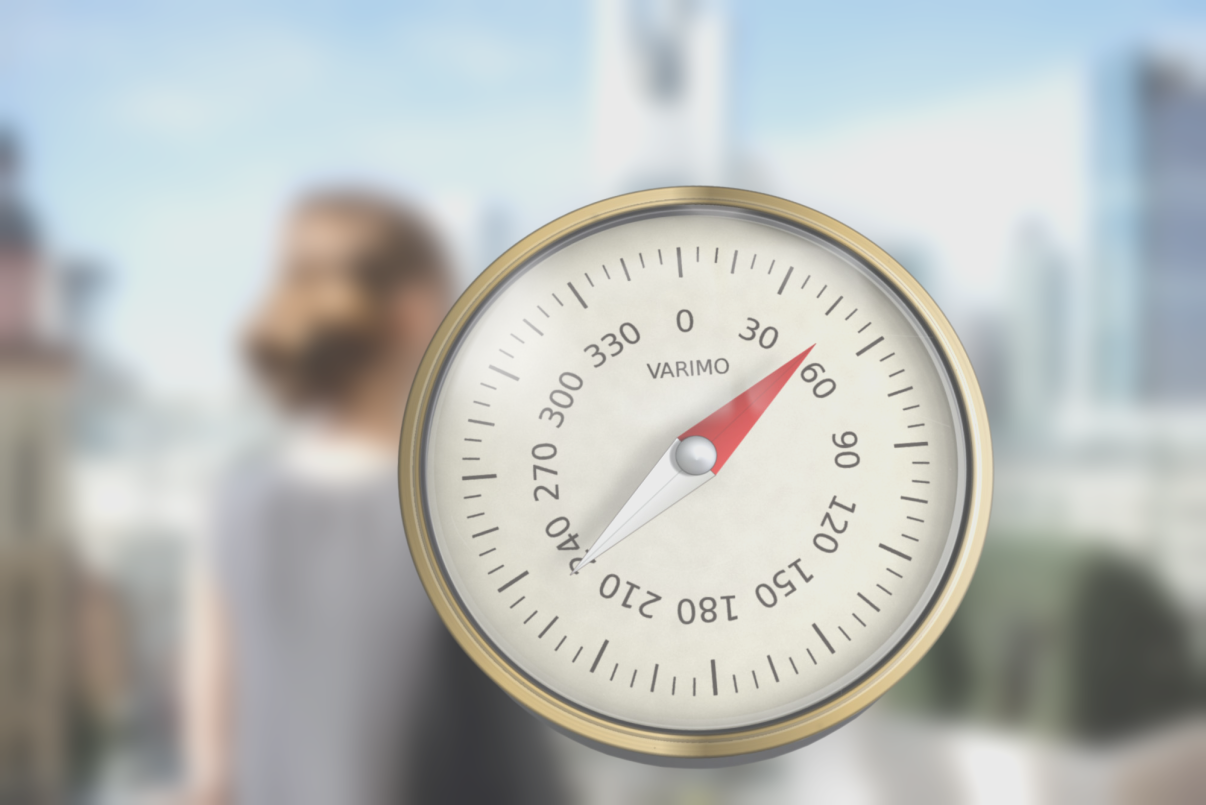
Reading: 50 °
